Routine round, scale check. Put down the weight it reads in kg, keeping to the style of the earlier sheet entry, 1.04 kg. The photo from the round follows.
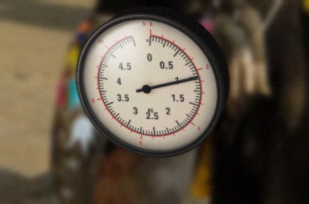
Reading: 1 kg
